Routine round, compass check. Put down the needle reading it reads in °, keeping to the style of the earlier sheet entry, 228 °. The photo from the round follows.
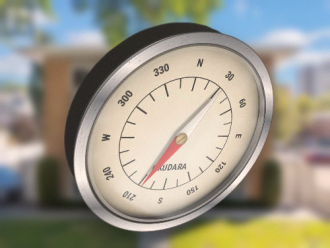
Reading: 210 °
